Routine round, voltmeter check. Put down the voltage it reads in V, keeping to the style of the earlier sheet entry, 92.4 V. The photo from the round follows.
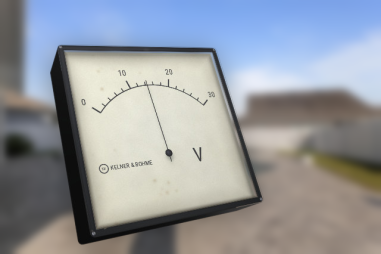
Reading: 14 V
